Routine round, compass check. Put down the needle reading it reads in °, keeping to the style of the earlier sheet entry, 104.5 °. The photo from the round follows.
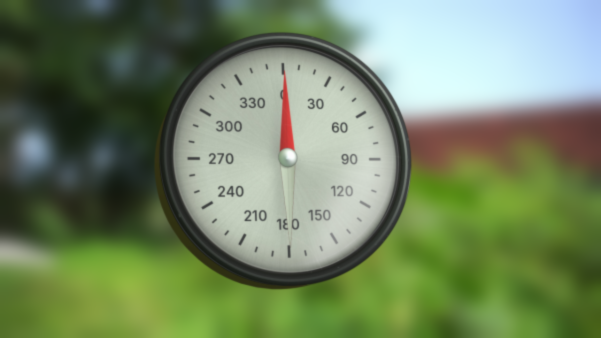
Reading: 0 °
